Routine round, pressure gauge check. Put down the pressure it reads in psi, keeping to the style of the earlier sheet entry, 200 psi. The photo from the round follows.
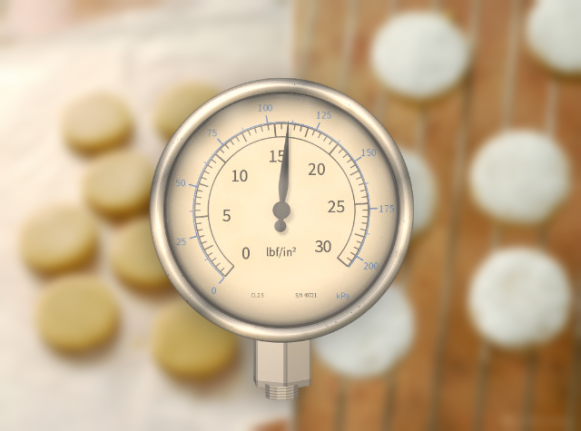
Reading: 16 psi
